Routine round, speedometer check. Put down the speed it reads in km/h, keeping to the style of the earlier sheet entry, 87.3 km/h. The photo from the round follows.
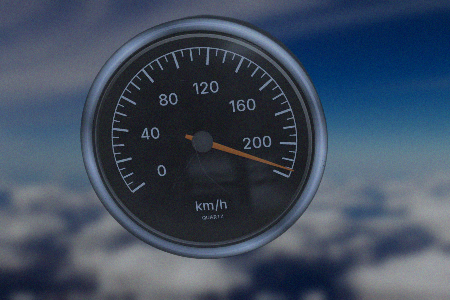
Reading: 215 km/h
